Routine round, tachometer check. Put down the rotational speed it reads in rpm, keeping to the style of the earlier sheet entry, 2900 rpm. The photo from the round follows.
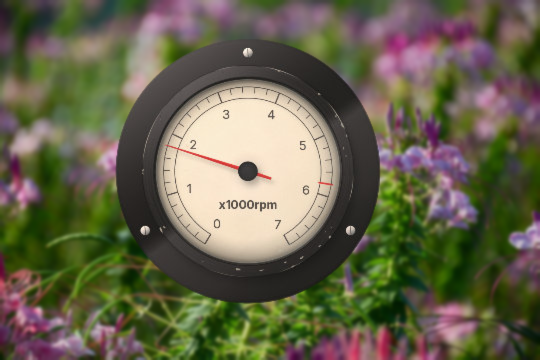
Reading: 1800 rpm
